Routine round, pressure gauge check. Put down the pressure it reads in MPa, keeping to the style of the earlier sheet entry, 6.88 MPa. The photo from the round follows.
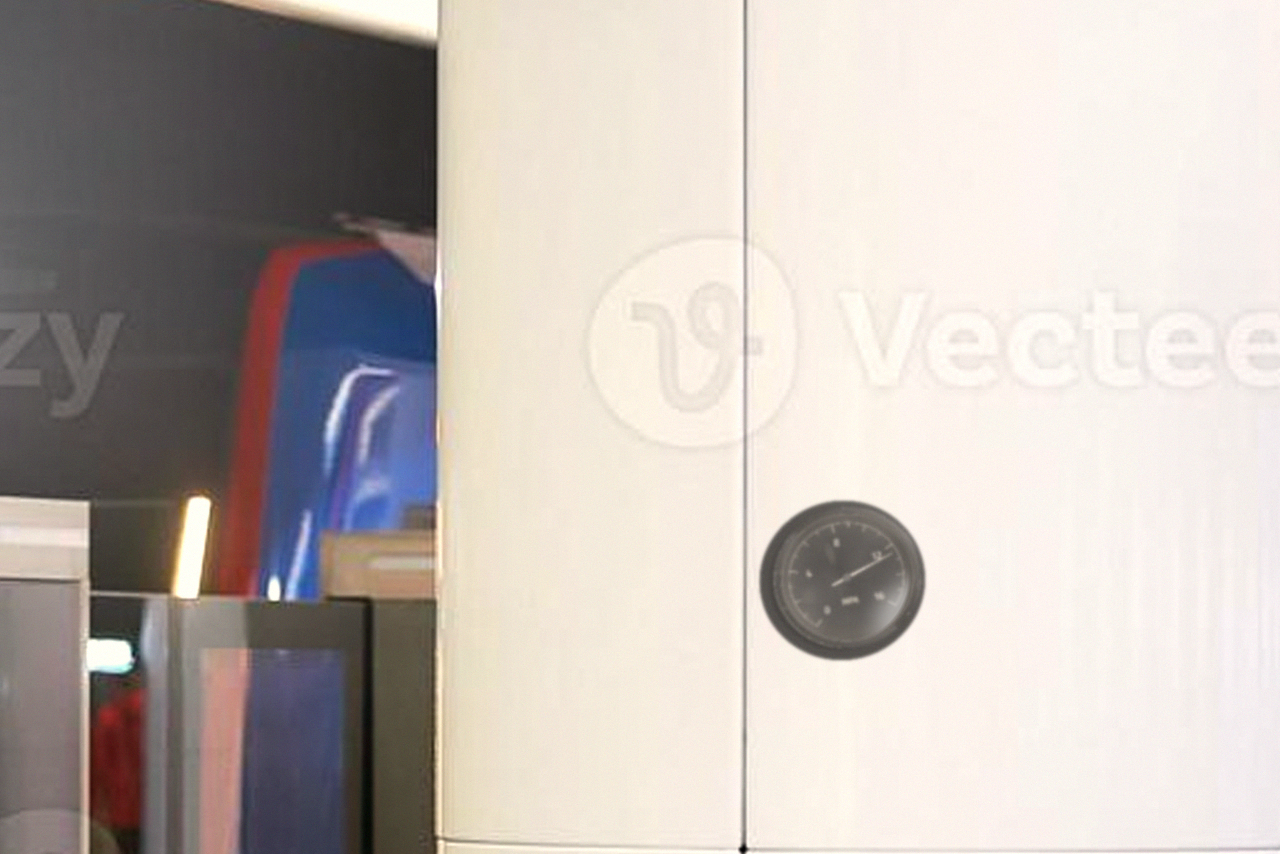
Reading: 12.5 MPa
